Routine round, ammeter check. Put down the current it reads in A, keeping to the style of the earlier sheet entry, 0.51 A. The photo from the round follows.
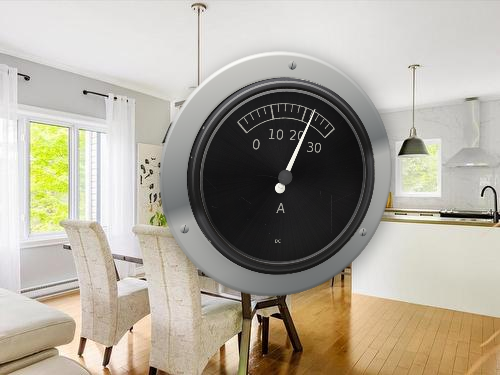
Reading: 22 A
